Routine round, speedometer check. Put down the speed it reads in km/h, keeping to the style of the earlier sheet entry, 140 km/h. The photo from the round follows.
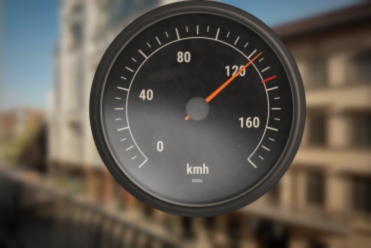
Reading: 122.5 km/h
